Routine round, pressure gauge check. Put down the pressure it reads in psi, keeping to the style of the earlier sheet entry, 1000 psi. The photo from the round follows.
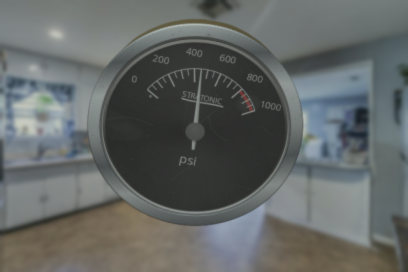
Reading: 450 psi
